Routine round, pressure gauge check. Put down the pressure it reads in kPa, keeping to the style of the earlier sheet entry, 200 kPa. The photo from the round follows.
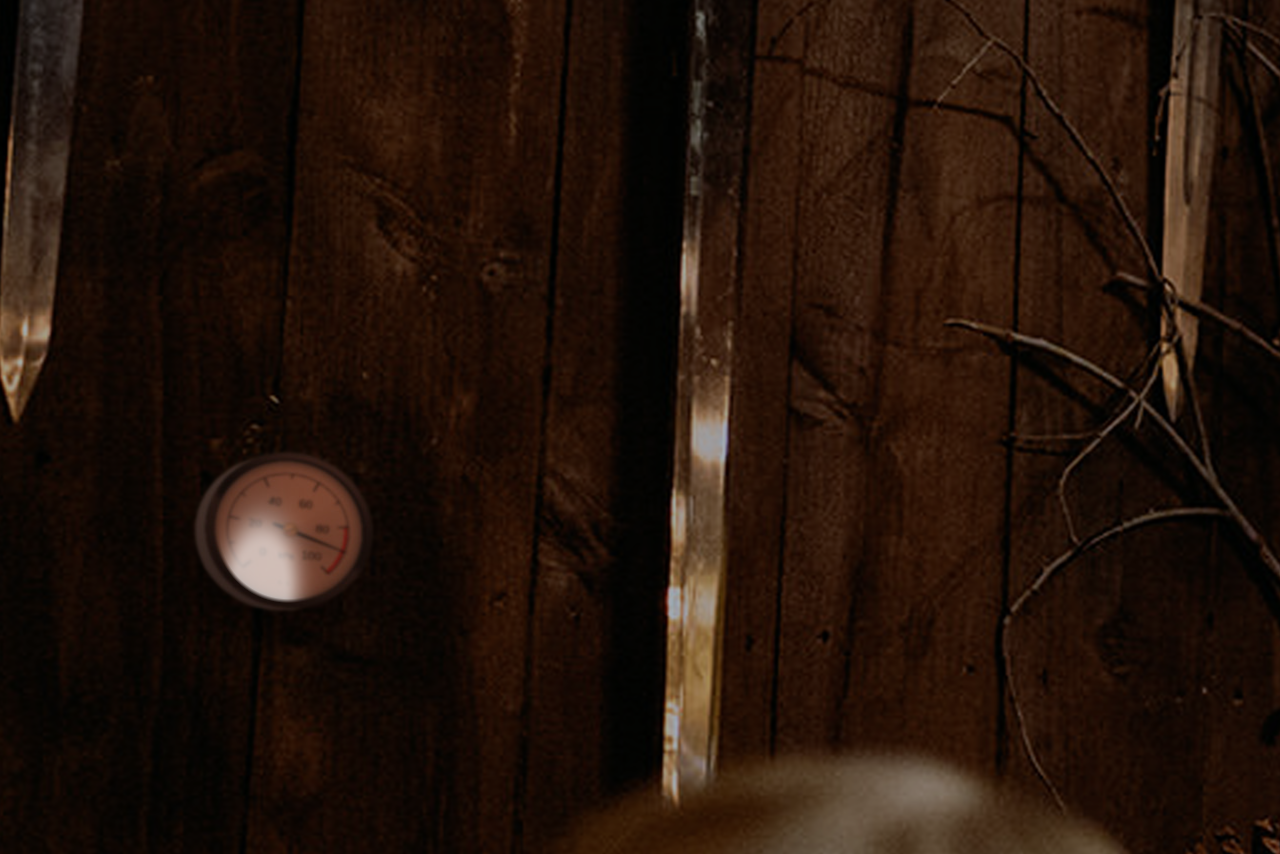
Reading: 90 kPa
